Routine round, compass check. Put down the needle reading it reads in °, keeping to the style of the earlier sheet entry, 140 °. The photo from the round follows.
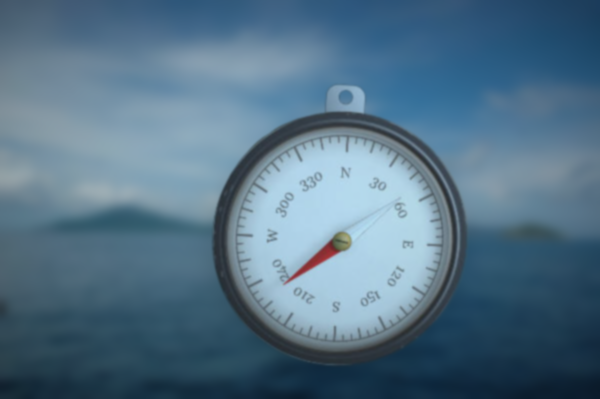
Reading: 230 °
